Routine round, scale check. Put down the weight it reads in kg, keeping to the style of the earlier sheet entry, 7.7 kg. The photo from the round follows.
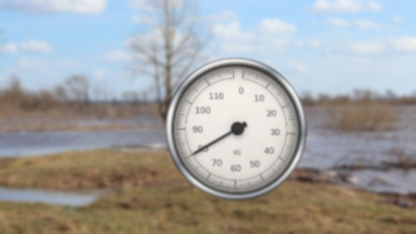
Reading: 80 kg
